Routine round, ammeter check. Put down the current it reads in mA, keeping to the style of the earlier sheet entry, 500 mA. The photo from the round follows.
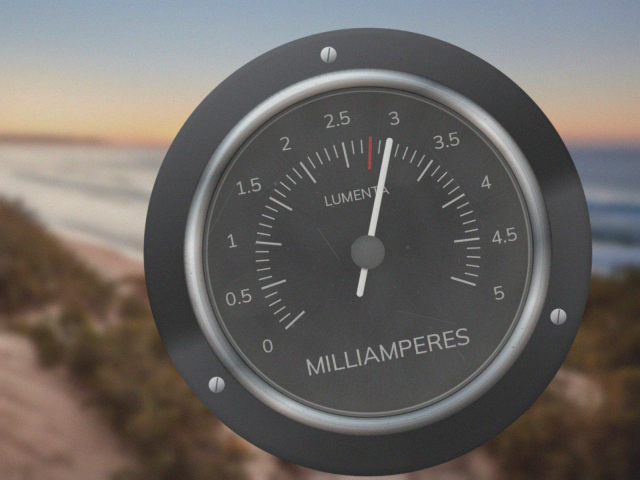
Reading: 3 mA
